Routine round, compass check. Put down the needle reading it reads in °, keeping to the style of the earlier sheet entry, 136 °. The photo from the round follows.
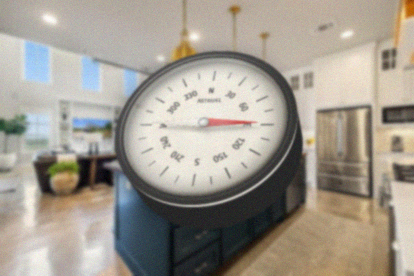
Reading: 90 °
